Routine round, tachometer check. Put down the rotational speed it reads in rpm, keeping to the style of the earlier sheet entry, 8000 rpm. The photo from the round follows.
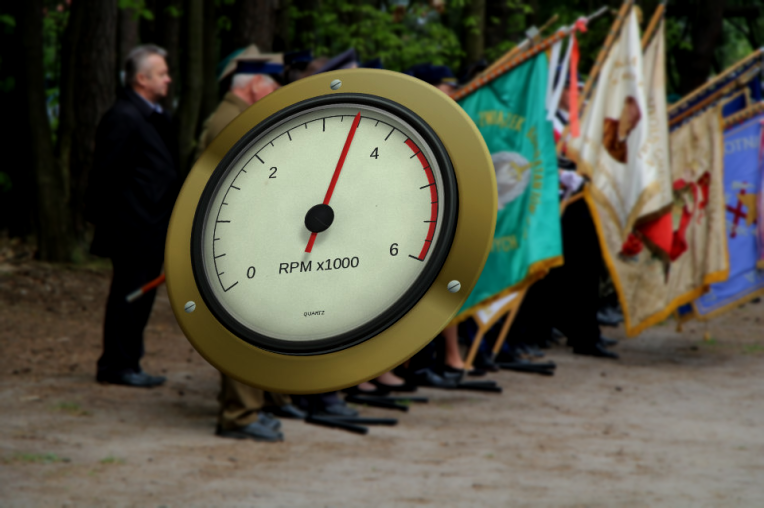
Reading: 3500 rpm
